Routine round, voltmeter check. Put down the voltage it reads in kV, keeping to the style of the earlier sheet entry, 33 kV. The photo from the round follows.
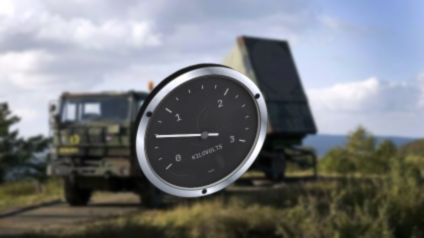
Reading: 0.6 kV
